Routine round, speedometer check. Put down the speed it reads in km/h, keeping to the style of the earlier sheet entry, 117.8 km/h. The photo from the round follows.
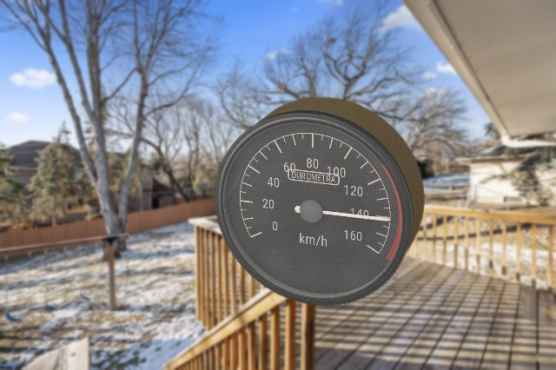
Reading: 140 km/h
